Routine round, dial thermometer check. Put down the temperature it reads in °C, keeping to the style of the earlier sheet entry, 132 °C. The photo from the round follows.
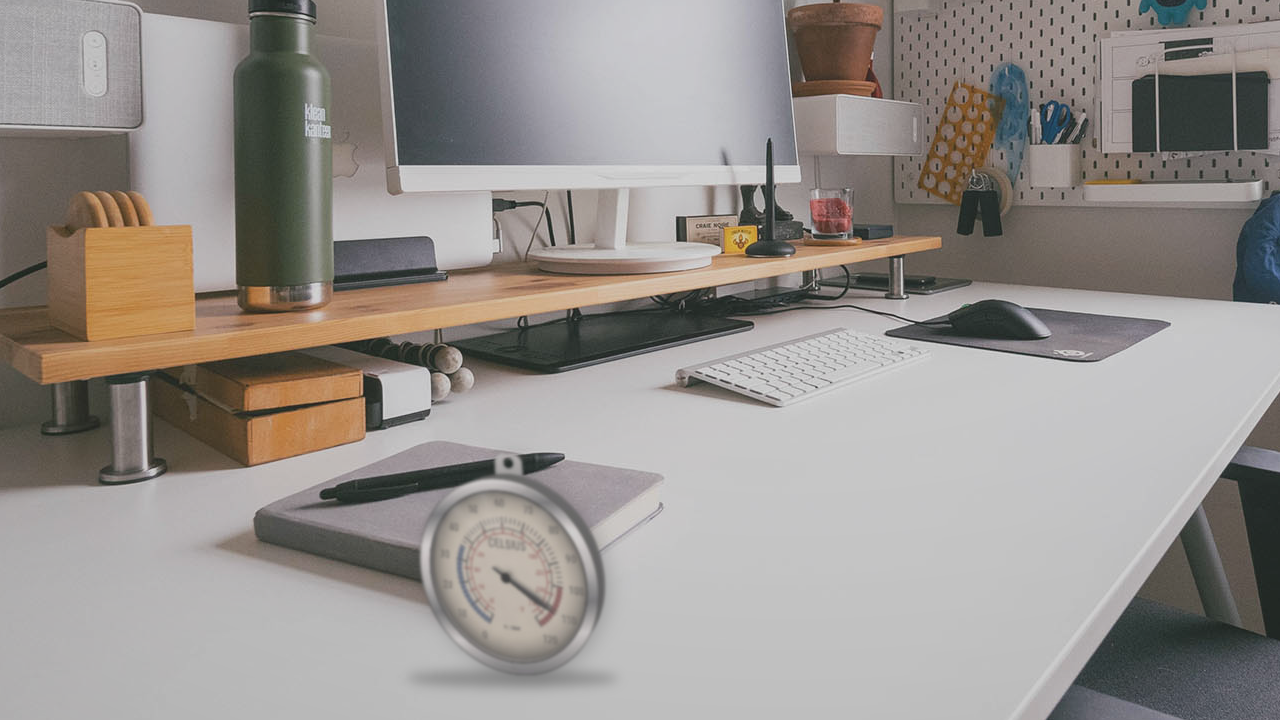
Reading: 110 °C
